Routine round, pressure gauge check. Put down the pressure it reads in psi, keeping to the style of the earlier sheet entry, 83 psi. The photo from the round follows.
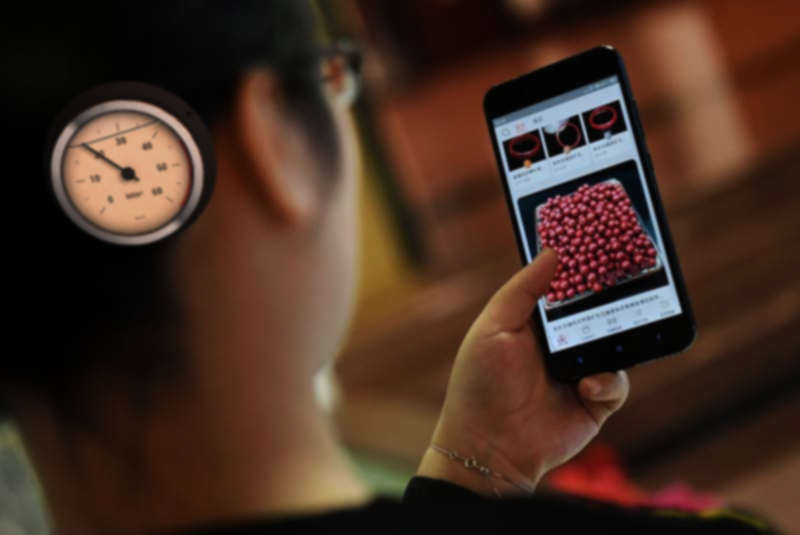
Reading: 20 psi
